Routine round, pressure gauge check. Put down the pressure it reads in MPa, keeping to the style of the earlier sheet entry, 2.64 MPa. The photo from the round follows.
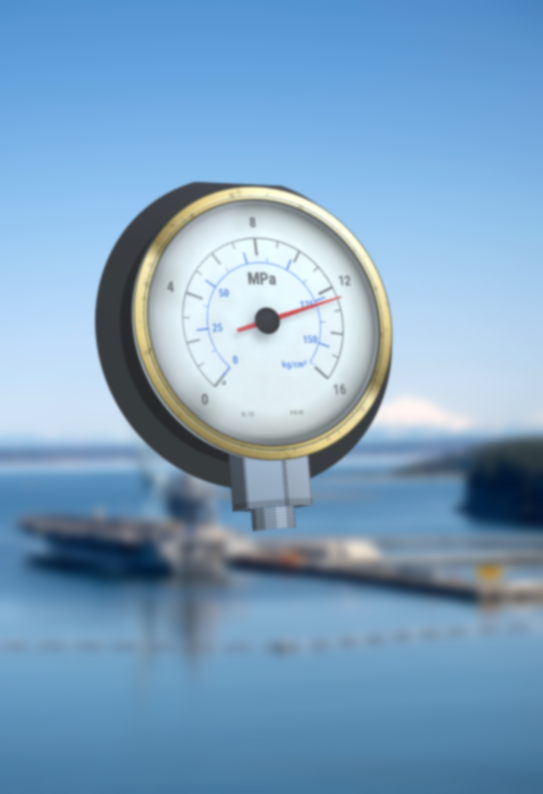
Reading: 12.5 MPa
